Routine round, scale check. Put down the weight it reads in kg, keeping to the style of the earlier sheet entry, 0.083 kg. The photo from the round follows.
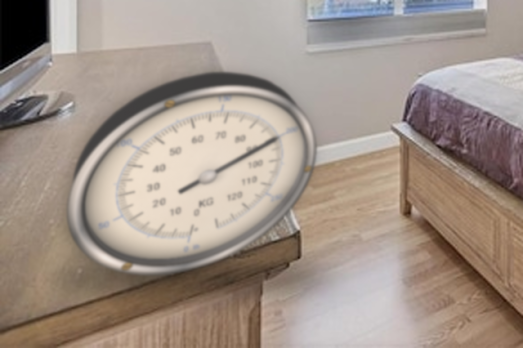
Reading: 90 kg
